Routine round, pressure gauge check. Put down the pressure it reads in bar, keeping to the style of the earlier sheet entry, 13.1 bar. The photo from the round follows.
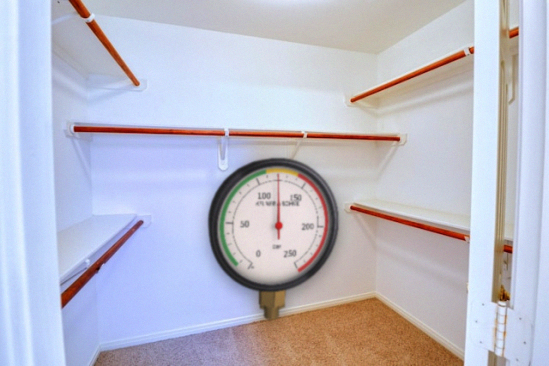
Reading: 120 bar
